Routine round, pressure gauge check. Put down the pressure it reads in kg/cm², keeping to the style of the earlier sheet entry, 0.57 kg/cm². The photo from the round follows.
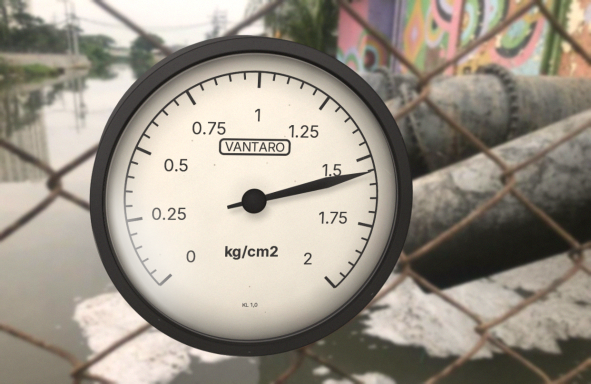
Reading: 1.55 kg/cm²
